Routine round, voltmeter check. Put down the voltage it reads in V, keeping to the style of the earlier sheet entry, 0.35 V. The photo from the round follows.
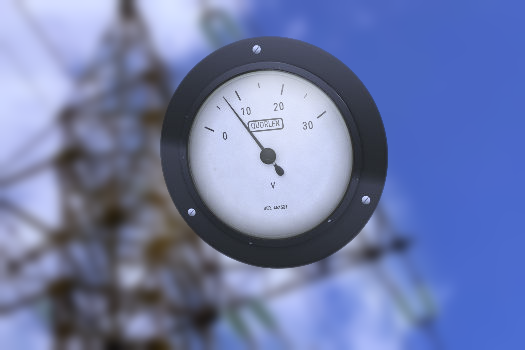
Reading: 7.5 V
